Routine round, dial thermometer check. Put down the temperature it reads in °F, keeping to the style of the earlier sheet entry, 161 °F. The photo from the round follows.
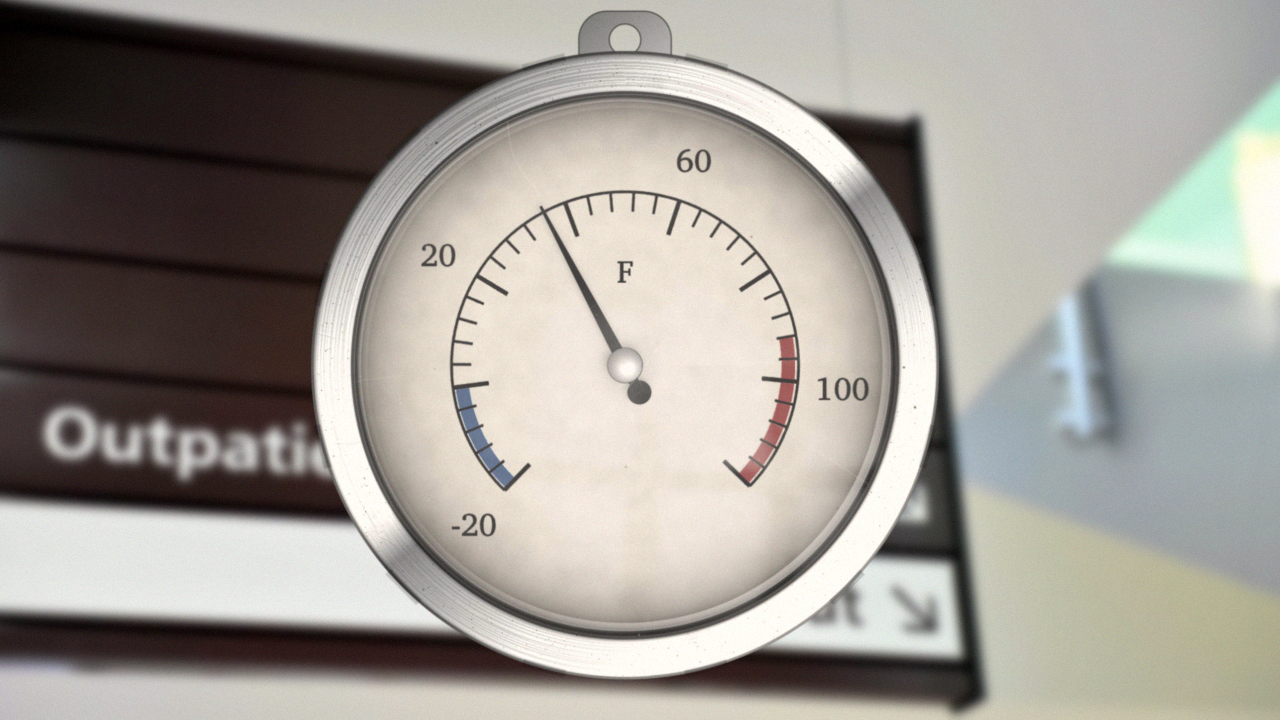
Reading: 36 °F
